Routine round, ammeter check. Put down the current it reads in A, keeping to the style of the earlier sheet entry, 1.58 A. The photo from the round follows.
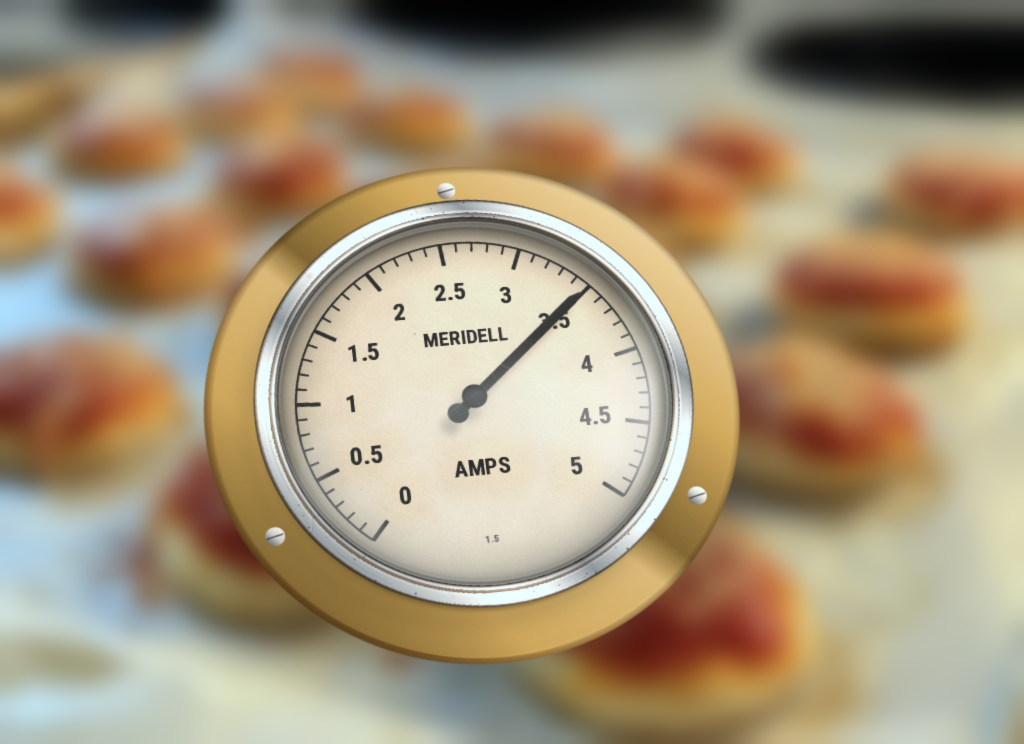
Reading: 3.5 A
